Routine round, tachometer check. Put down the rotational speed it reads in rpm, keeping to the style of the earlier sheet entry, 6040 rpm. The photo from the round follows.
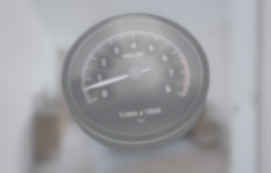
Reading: 500 rpm
